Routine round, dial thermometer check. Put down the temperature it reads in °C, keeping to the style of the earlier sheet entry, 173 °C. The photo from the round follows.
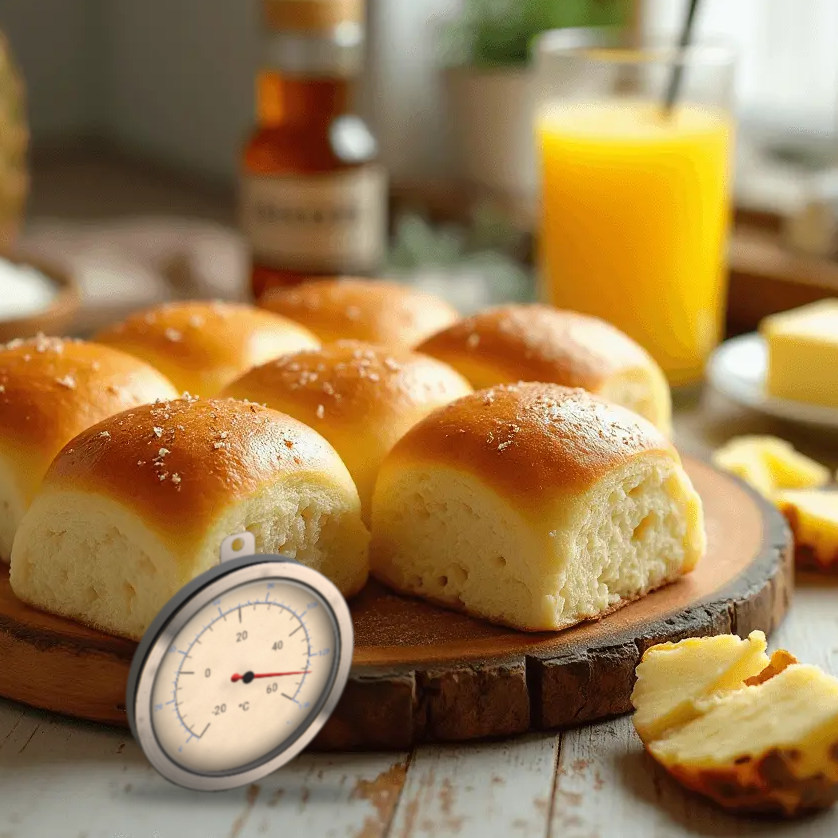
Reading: 52 °C
